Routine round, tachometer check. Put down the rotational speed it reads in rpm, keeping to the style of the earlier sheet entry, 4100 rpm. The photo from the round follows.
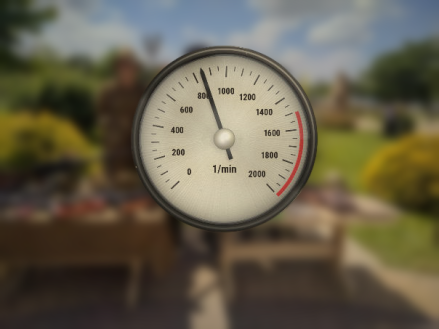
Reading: 850 rpm
